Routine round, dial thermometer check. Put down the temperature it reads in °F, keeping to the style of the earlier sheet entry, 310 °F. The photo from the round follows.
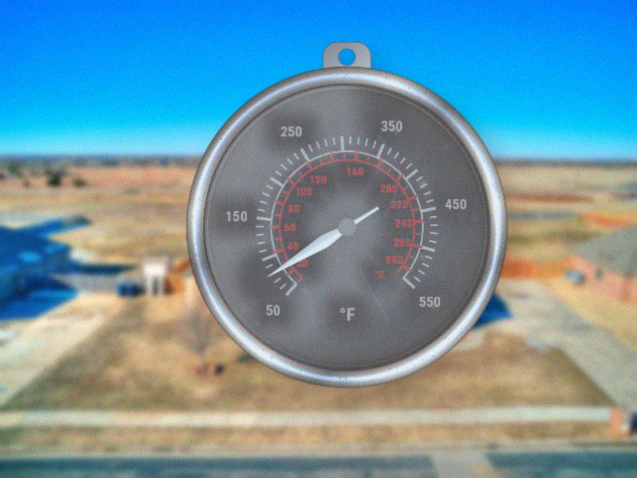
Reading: 80 °F
